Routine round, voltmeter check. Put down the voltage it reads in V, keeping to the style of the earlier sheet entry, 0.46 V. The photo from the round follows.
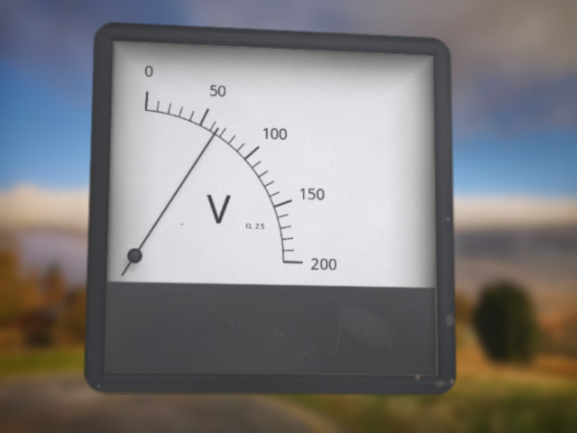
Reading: 65 V
